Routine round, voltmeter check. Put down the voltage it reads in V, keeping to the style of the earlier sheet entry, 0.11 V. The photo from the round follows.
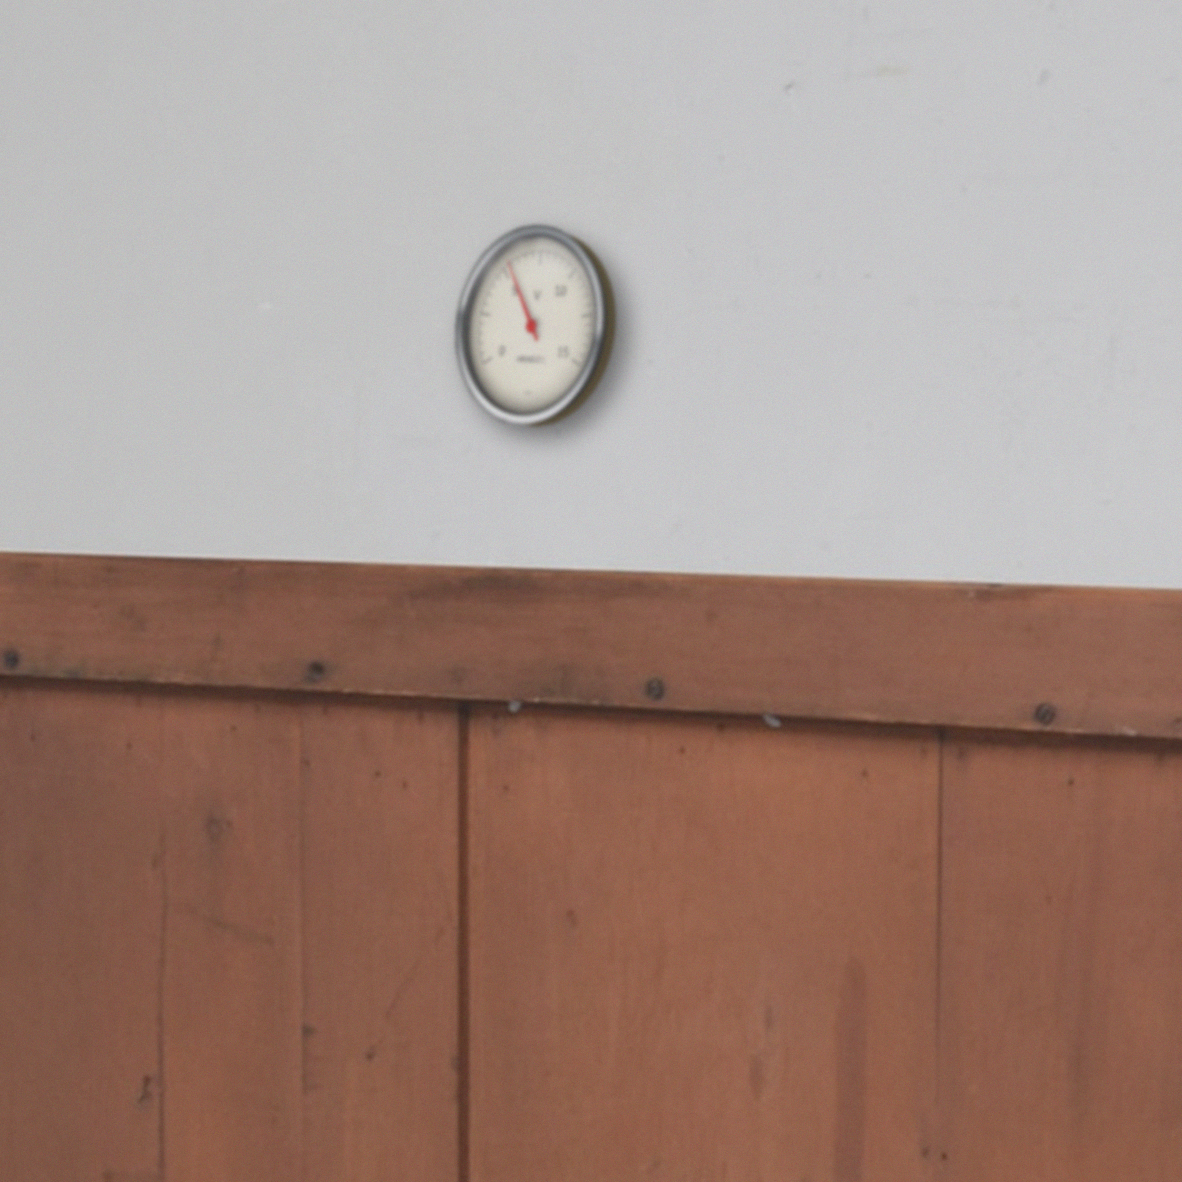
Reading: 5.5 V
